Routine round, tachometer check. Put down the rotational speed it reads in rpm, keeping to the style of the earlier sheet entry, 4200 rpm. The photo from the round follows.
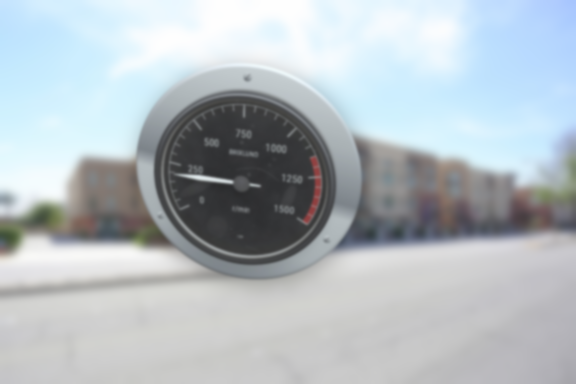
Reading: 200 rpm
